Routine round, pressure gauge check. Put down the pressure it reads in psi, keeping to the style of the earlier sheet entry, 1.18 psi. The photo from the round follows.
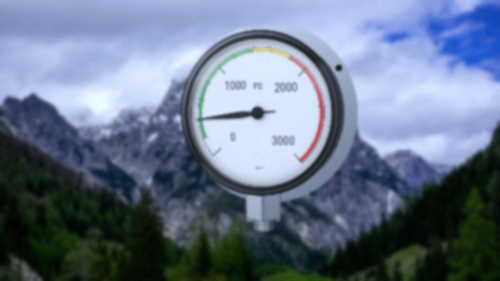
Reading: 400 psi
